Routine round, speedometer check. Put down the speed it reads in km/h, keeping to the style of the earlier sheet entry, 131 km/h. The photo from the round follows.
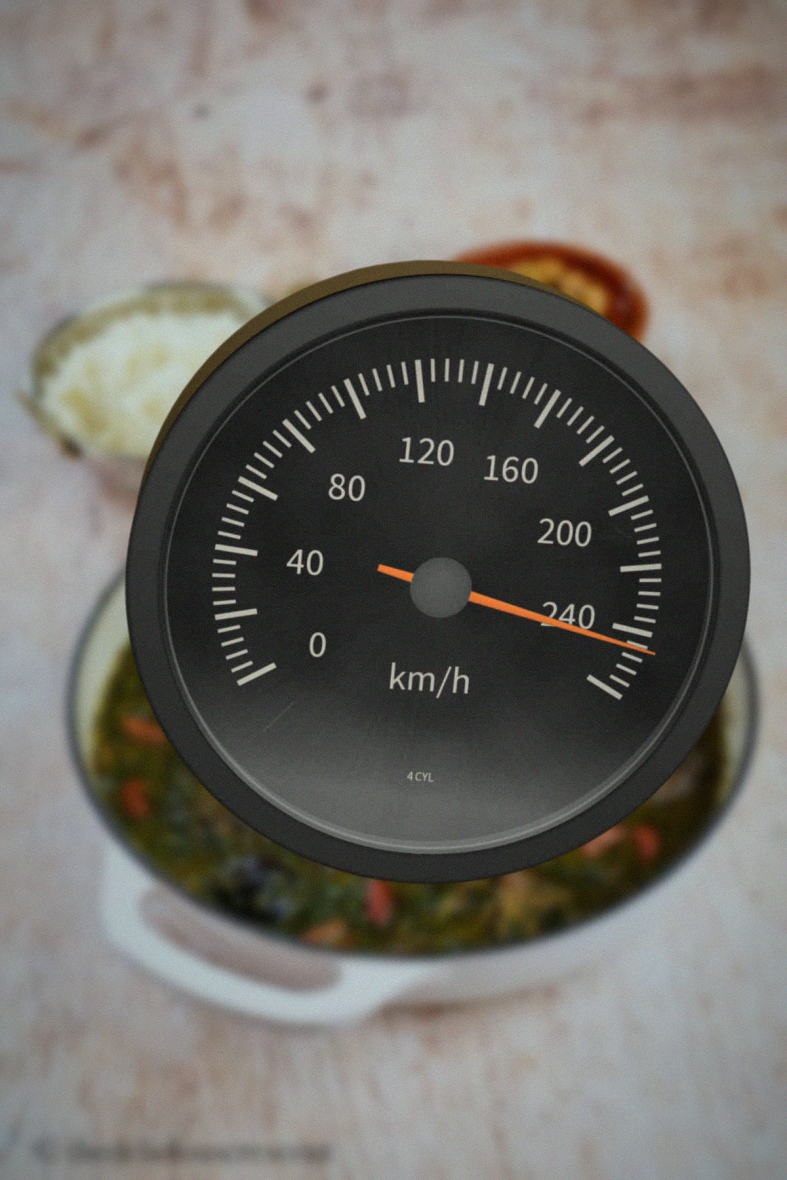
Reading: 244 km/h
